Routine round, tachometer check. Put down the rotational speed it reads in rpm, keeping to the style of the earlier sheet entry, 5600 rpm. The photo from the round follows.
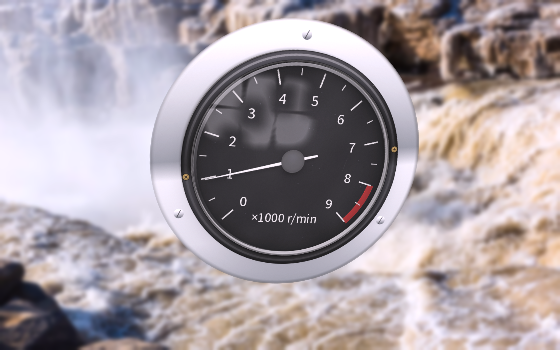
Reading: 1000 rpm
